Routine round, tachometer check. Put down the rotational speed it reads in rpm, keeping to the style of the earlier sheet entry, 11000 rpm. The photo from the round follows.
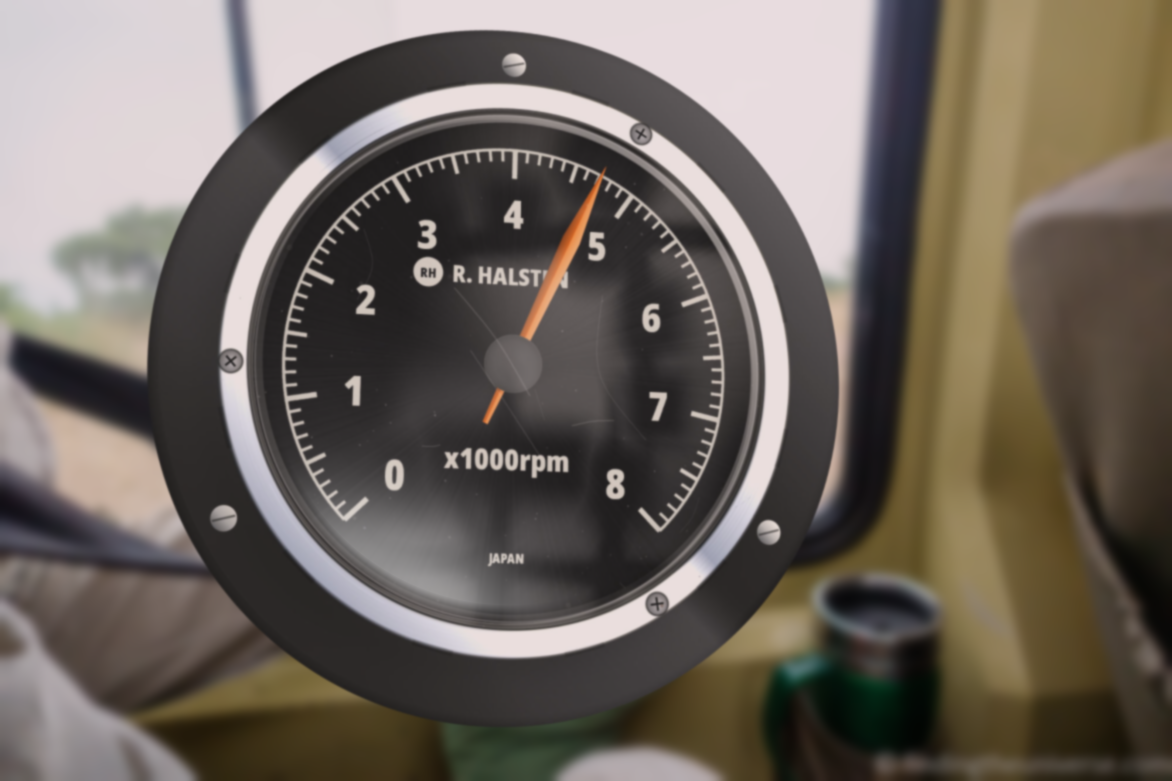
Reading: 4700 rpm
